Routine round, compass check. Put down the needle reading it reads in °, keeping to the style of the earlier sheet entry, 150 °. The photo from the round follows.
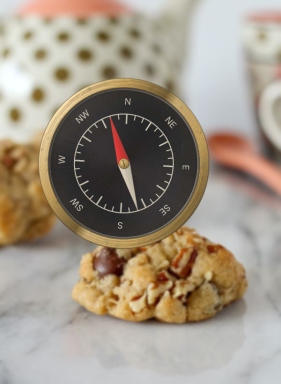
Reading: 340 °
